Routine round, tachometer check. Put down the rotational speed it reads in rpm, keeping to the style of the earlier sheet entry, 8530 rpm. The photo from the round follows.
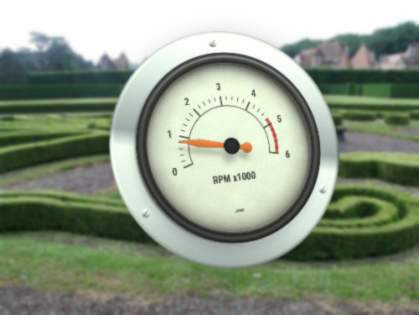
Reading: 800 rpm
